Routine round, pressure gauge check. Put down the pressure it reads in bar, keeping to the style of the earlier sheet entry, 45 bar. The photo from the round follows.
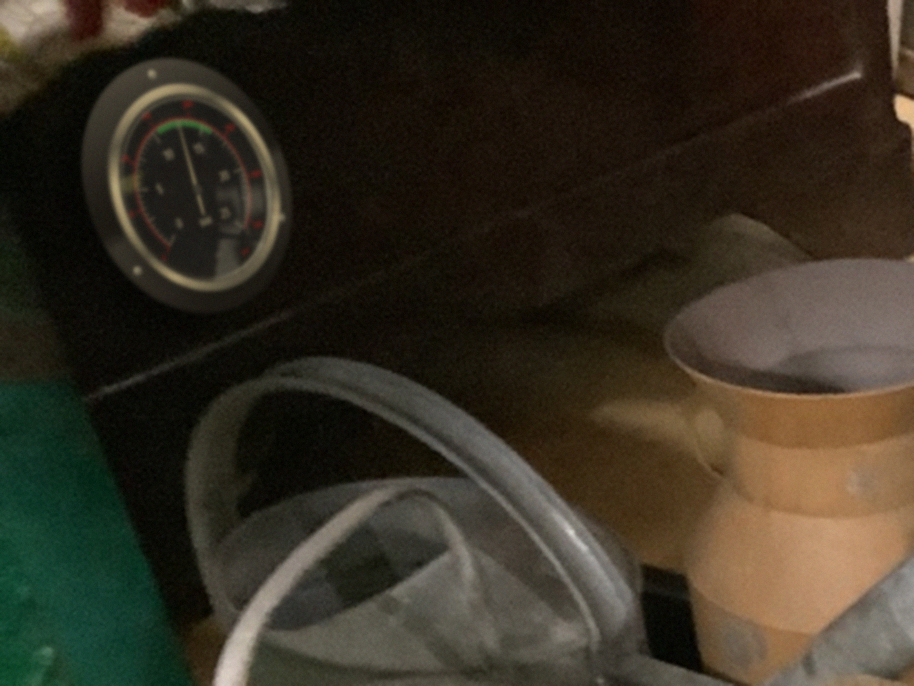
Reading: 12.5 bar
